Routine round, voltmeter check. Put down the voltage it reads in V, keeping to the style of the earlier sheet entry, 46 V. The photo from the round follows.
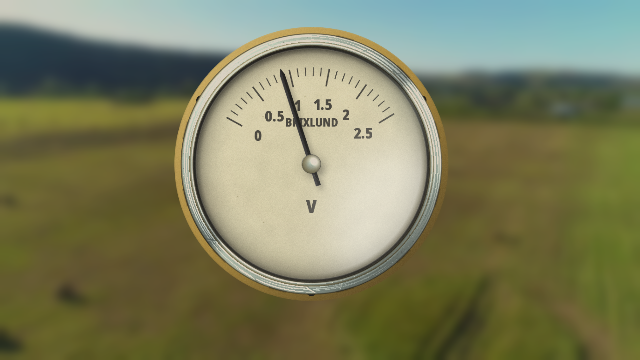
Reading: 0.9 V
